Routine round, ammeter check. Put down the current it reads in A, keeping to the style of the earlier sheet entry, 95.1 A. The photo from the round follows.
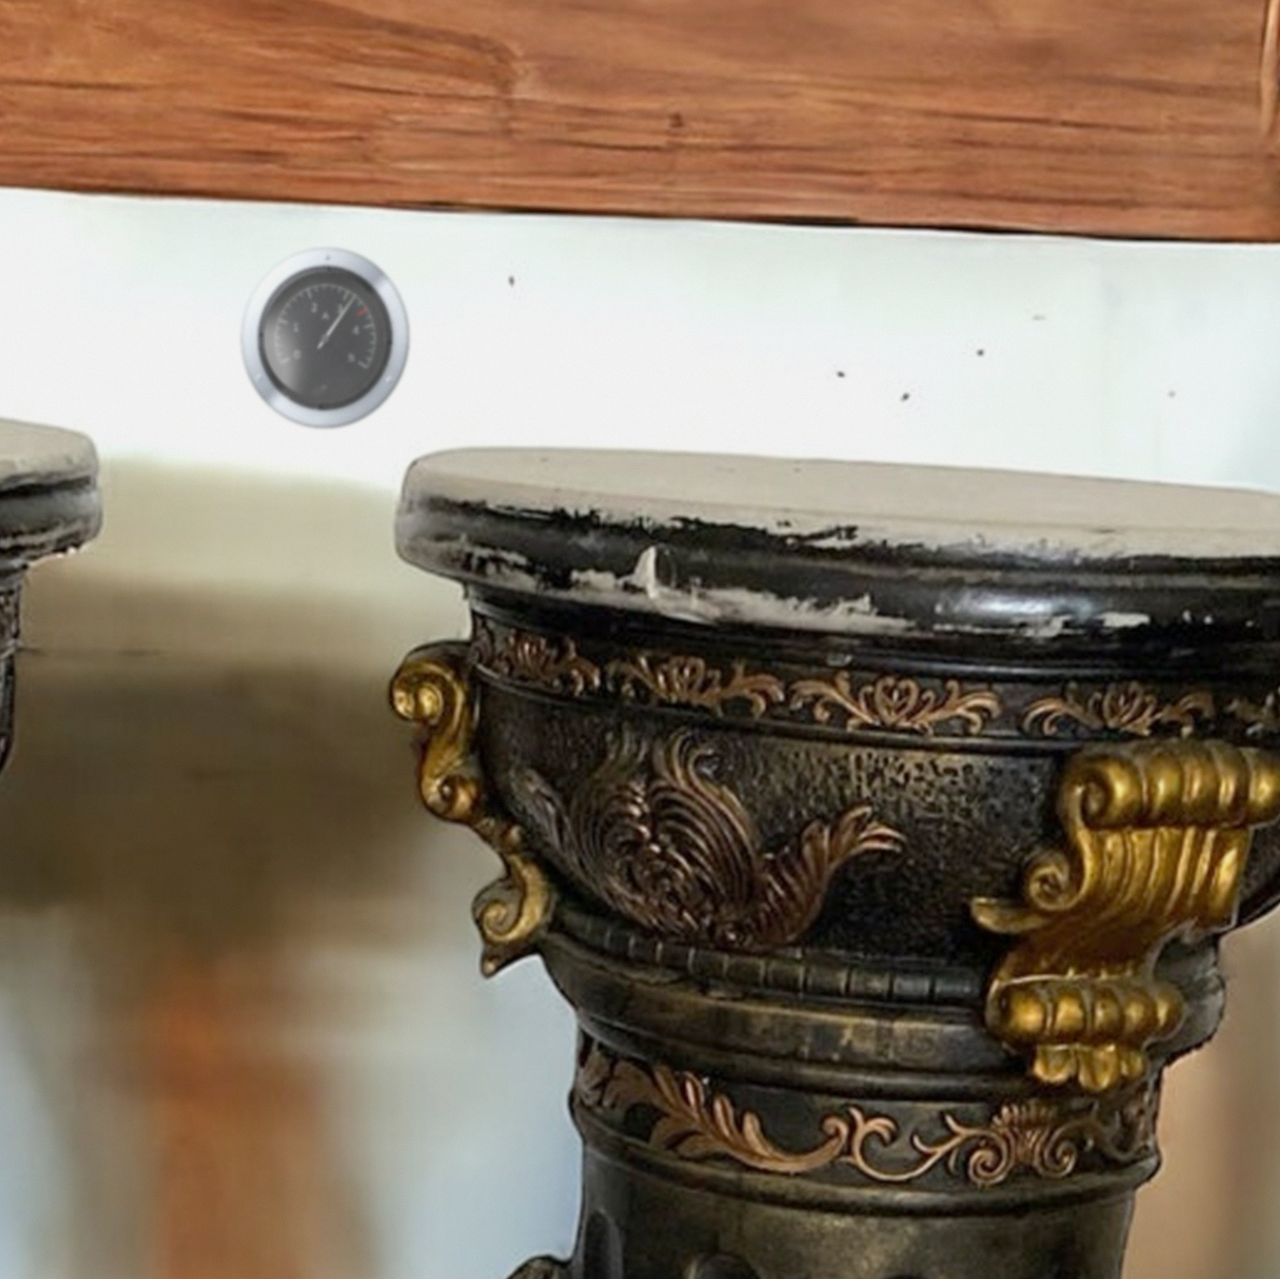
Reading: 3.2 A
